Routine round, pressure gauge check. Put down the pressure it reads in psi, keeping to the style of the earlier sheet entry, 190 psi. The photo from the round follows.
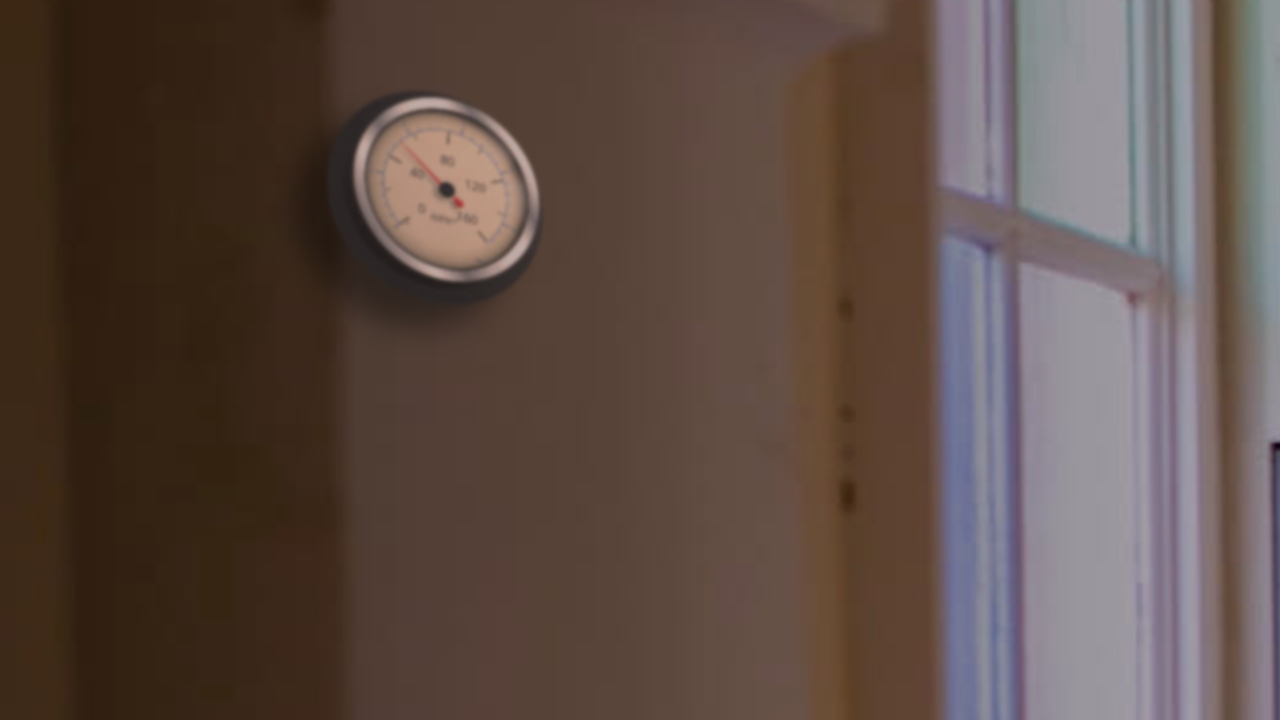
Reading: 50 psi
